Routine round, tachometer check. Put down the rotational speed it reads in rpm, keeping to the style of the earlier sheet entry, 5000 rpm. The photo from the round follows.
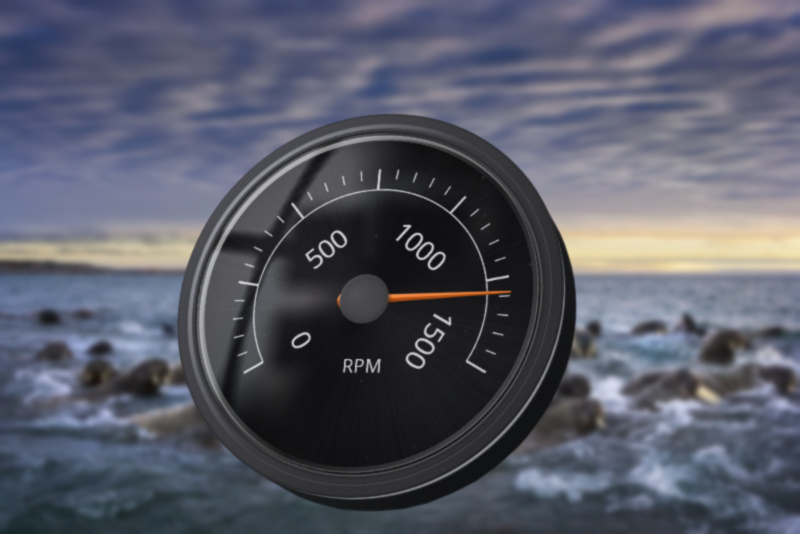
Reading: 1300 rpm
